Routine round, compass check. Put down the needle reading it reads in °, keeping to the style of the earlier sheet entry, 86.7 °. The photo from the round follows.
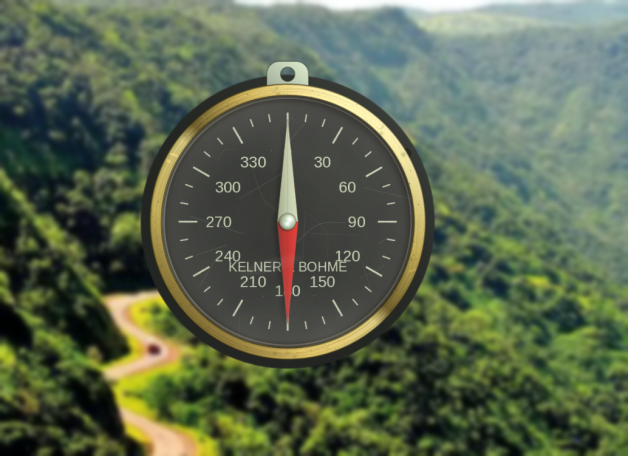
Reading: 180 °
